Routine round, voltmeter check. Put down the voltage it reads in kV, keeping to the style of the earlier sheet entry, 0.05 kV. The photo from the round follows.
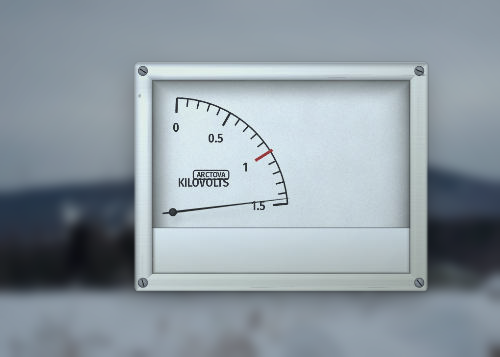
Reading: 1.45 kV
